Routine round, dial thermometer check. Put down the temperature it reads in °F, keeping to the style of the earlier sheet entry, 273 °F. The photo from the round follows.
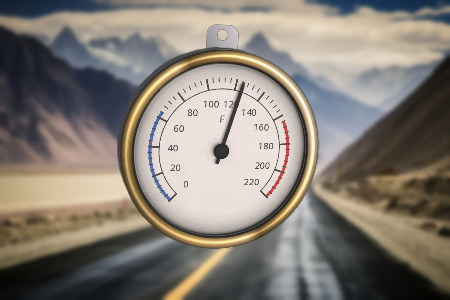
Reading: 124 °F
